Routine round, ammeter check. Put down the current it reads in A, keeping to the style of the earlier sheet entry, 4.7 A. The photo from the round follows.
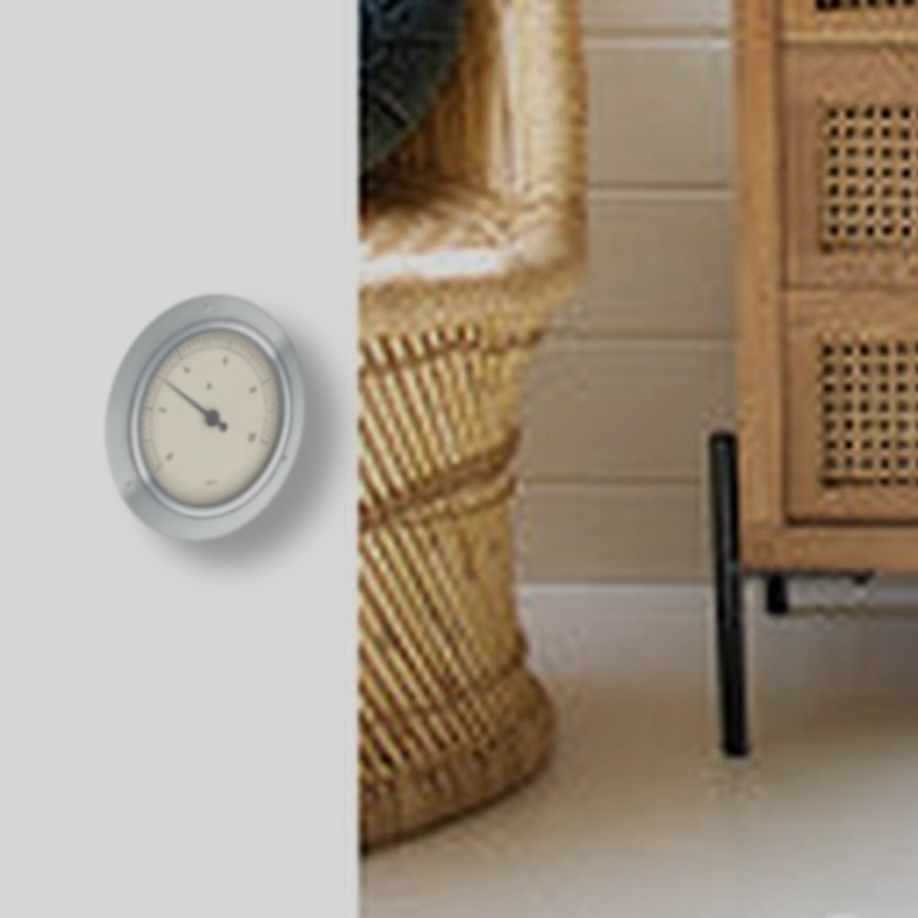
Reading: 3 A
